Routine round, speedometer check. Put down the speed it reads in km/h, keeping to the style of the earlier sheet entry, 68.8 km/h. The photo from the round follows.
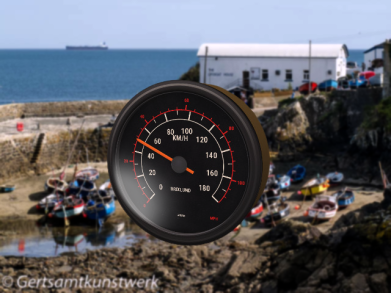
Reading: 50 km/h
